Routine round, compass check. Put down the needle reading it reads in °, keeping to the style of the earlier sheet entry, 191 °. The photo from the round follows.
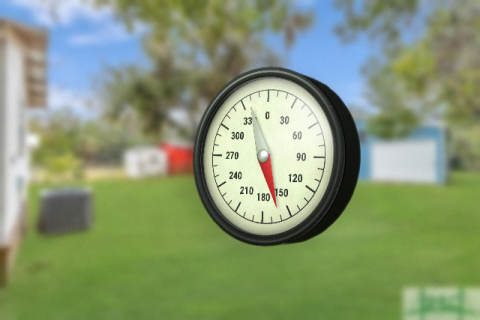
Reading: 160 °
